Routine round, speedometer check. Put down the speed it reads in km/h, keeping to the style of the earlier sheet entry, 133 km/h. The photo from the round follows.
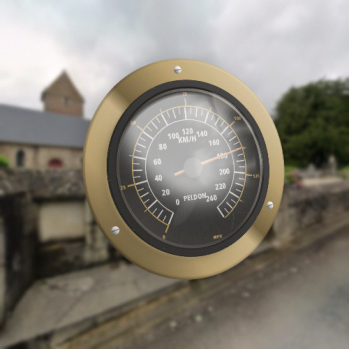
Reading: 180 km/h
